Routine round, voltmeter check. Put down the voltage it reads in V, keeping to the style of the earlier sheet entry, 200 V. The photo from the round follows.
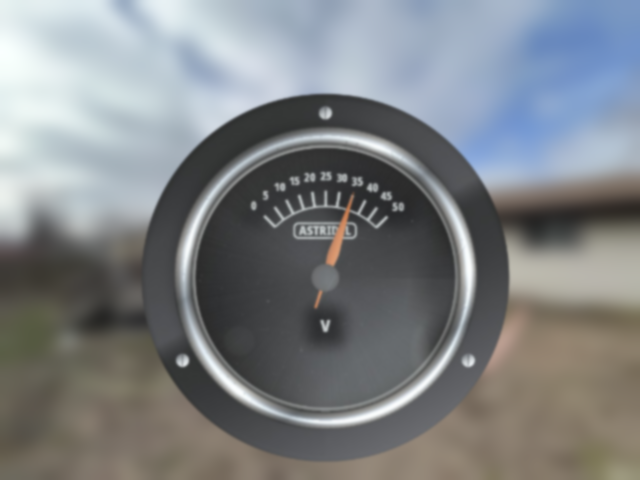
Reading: 35 V
